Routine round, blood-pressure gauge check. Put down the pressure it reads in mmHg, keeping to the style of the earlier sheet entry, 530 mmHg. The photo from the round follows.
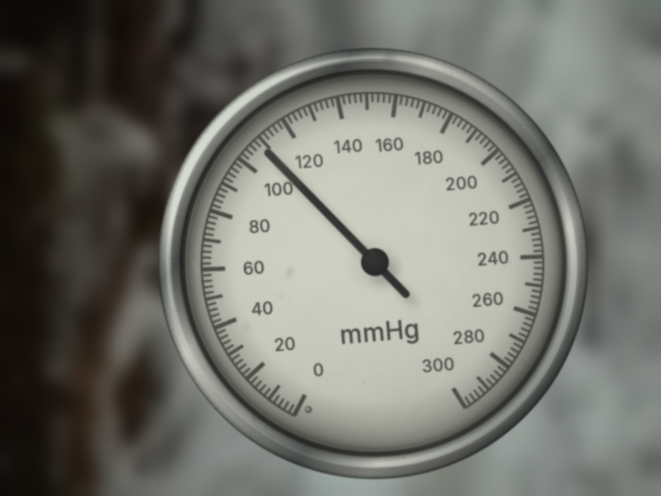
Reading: 108 mmHg
